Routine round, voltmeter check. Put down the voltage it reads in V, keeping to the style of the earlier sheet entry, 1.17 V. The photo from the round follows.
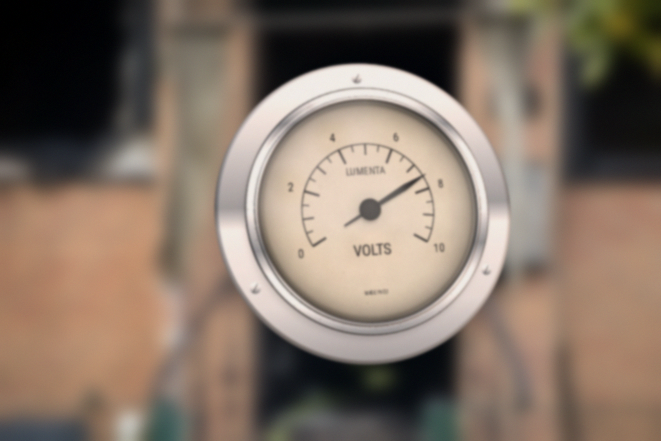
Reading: 7.5 V
